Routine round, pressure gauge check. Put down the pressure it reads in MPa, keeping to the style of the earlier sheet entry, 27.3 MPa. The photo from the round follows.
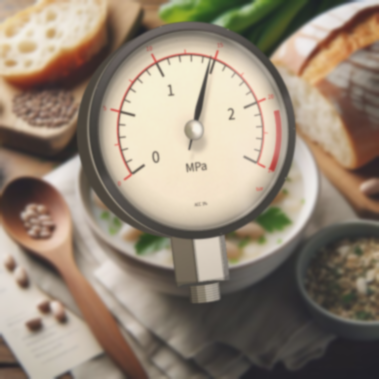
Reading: 1.45 MPa
